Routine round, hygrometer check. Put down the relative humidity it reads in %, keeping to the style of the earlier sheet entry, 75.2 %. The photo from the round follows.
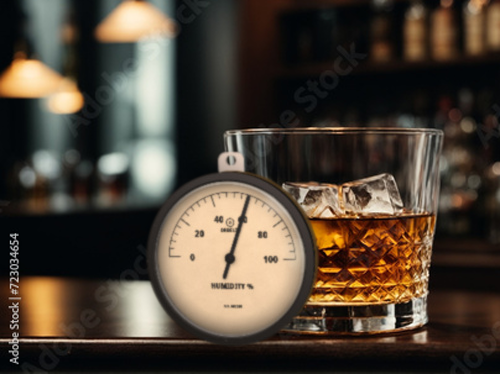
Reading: 60 %
